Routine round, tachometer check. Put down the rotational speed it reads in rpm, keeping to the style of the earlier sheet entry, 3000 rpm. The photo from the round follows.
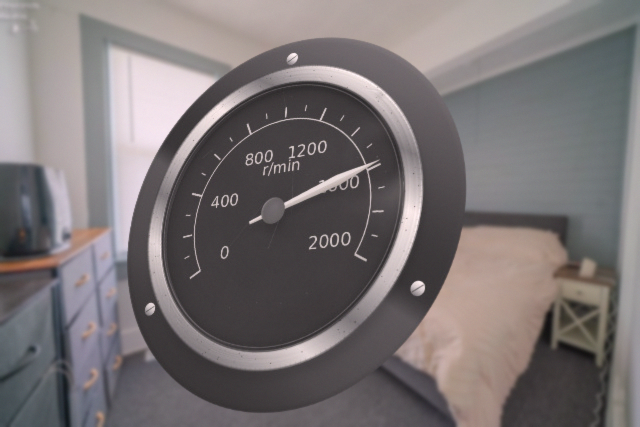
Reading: 1600 rpm
